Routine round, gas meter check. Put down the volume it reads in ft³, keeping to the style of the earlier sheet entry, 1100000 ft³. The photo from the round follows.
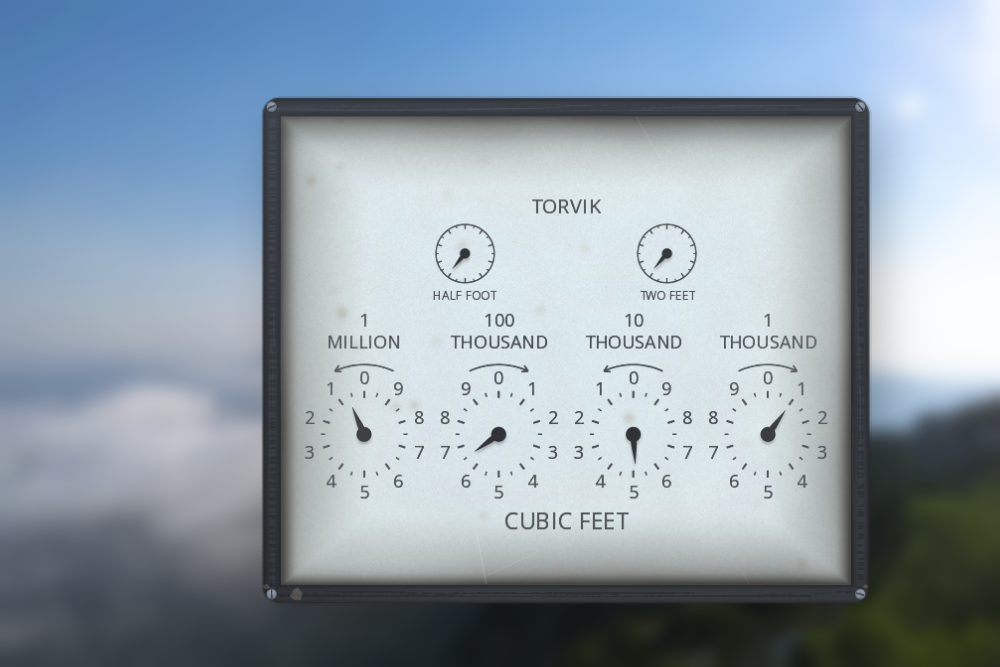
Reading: 65100 ft³
